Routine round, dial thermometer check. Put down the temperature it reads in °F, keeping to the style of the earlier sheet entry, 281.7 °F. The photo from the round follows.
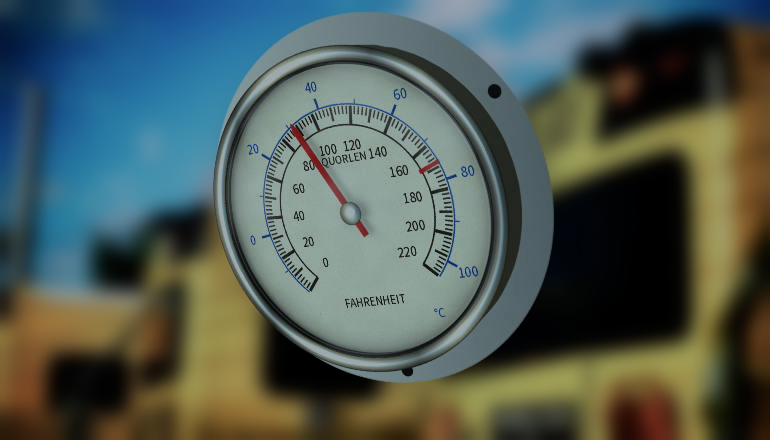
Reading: 90 °F
